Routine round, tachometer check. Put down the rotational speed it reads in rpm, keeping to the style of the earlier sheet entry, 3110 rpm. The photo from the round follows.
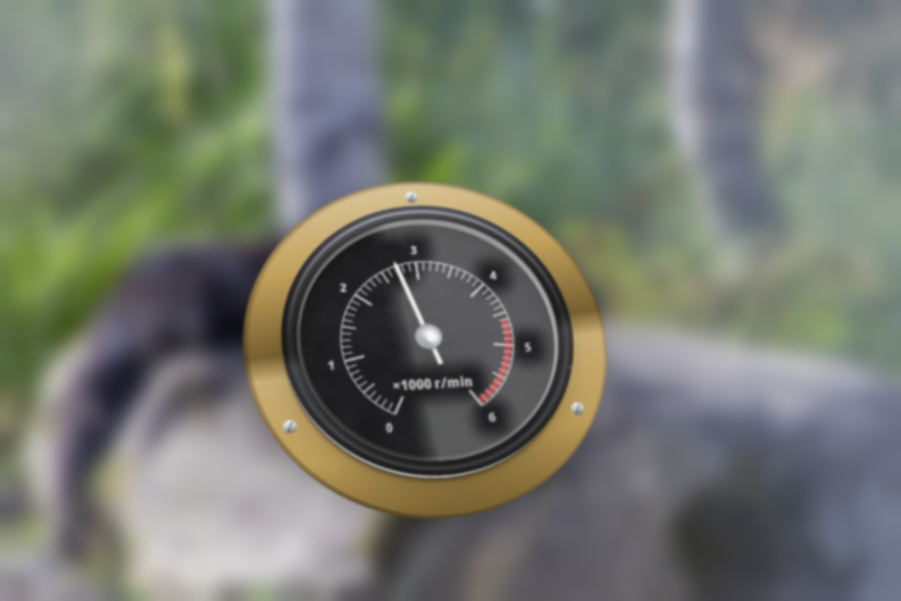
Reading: 2700 rpm
